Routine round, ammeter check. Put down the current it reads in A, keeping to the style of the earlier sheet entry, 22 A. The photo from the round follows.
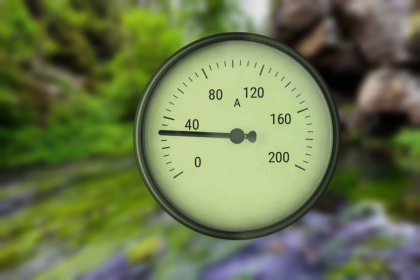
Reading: 30 A
